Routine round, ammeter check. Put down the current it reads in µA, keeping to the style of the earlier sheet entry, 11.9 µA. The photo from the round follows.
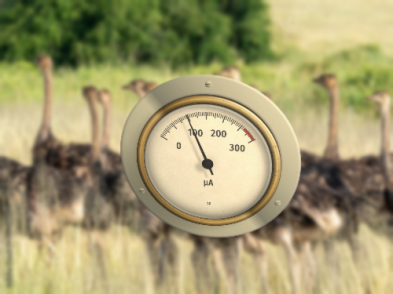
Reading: 100 µA
